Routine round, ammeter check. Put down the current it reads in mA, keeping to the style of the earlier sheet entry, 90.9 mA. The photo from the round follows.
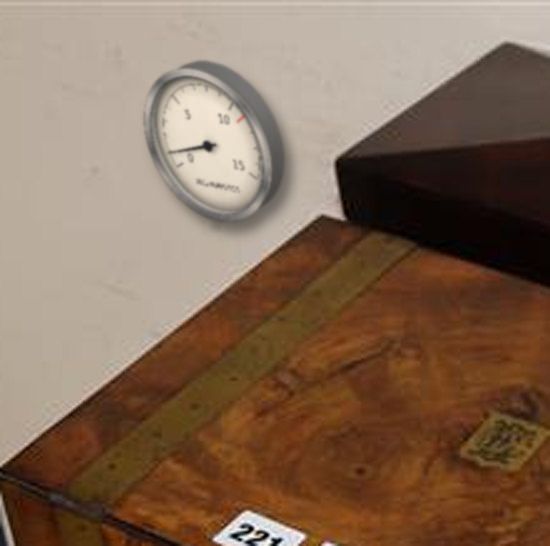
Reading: 1 mA
